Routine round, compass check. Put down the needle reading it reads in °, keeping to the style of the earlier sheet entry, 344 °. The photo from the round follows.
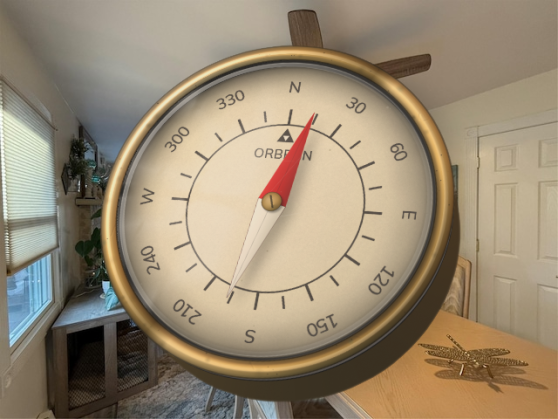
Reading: 15 °
